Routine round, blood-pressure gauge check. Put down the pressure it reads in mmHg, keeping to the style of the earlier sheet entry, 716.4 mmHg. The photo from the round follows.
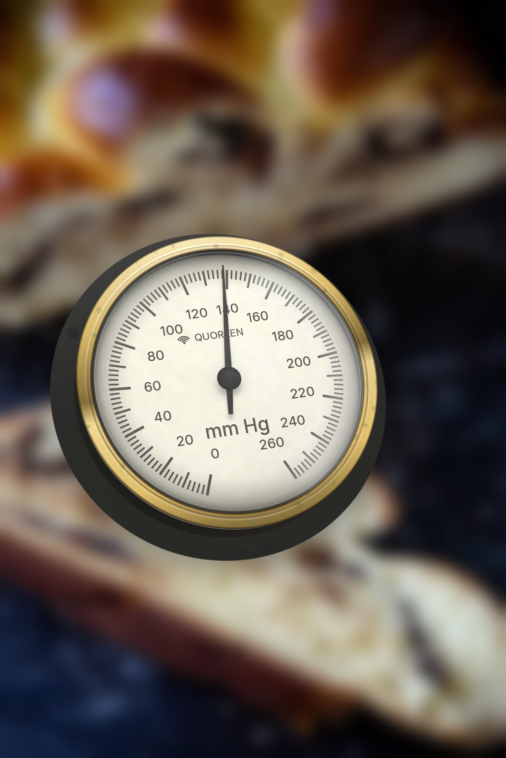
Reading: 138 mmHg
